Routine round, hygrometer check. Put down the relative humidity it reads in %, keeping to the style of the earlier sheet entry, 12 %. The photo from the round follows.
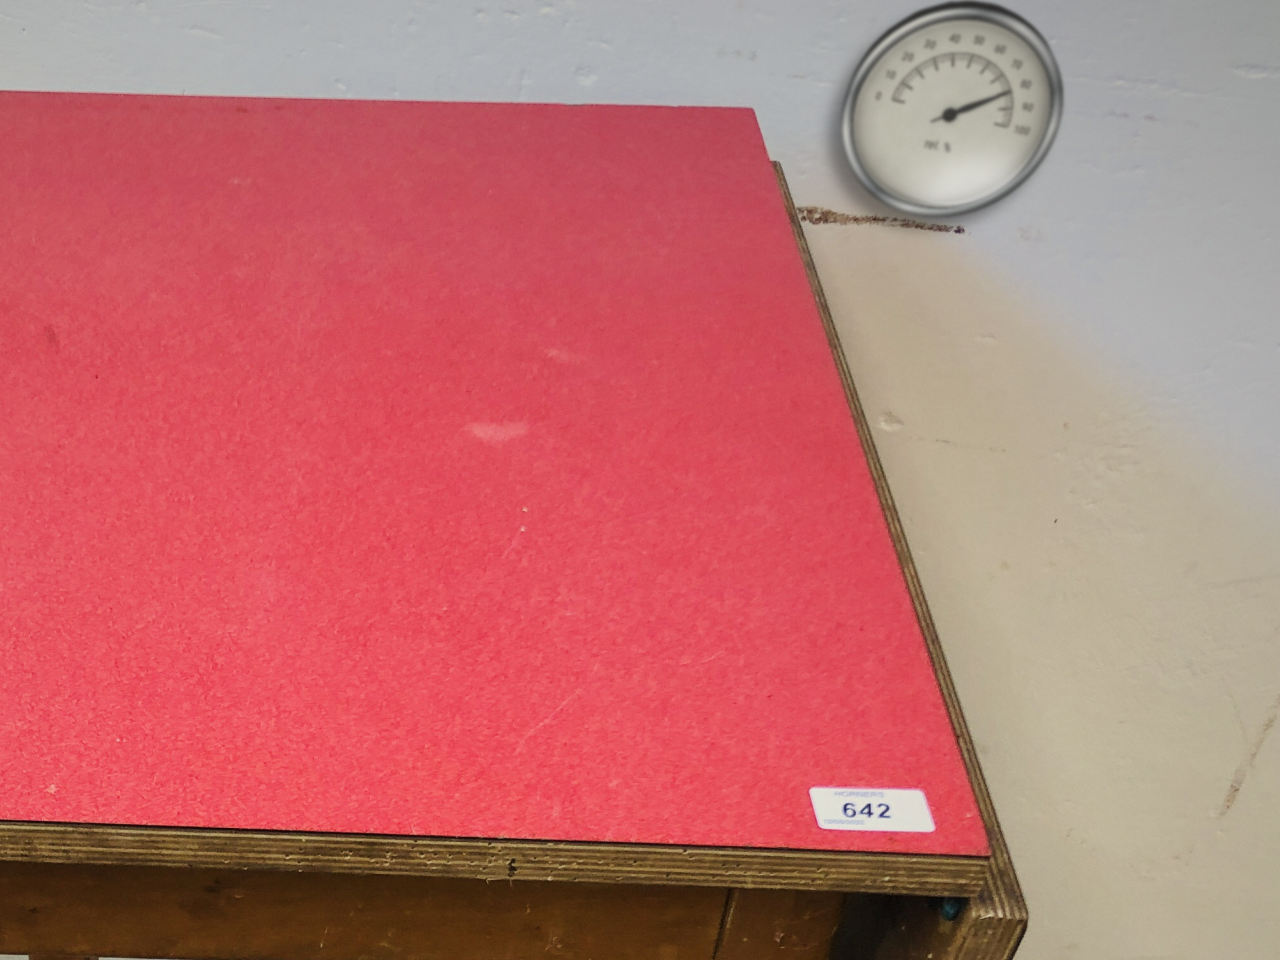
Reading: 80 %
